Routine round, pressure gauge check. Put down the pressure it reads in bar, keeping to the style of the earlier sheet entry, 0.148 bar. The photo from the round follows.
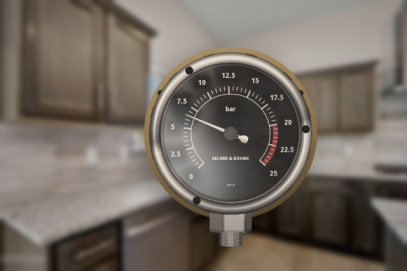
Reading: 6.5 bar
